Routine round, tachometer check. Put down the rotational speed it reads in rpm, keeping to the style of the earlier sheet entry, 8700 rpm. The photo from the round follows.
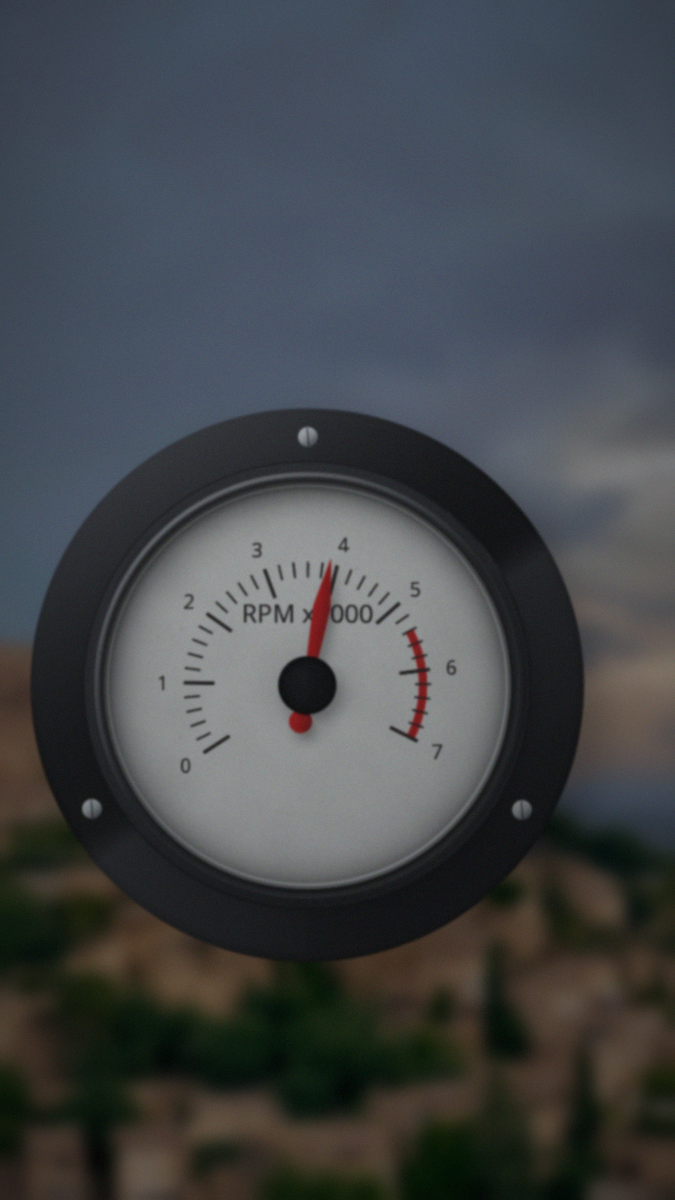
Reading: 3900 rpm
